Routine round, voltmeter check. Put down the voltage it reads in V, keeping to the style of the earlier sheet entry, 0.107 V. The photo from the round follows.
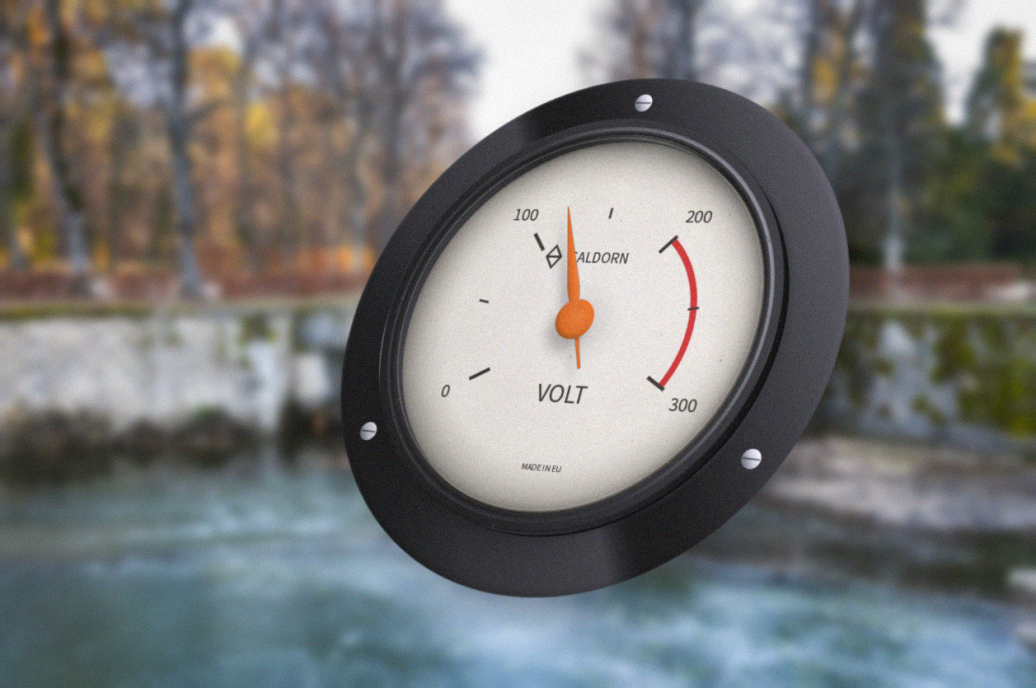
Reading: 125 V
